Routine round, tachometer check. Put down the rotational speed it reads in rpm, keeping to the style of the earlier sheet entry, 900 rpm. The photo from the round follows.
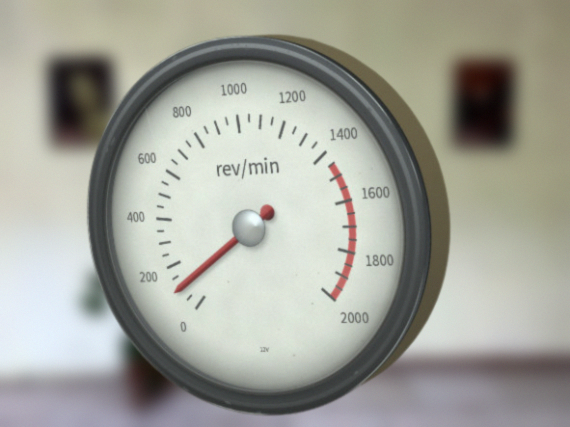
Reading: 100 rpm
